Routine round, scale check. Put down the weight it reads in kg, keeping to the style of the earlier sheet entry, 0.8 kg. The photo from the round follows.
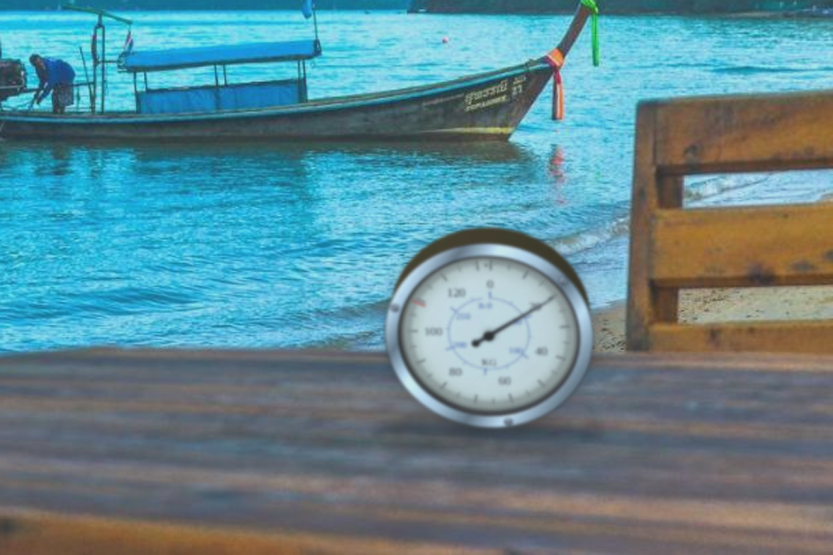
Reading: 20 kg
